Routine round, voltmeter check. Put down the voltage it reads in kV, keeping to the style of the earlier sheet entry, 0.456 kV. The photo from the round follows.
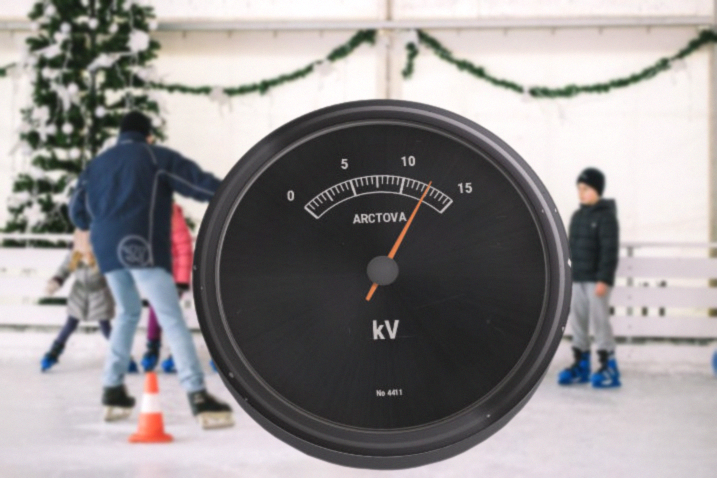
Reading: 12.5 kV
